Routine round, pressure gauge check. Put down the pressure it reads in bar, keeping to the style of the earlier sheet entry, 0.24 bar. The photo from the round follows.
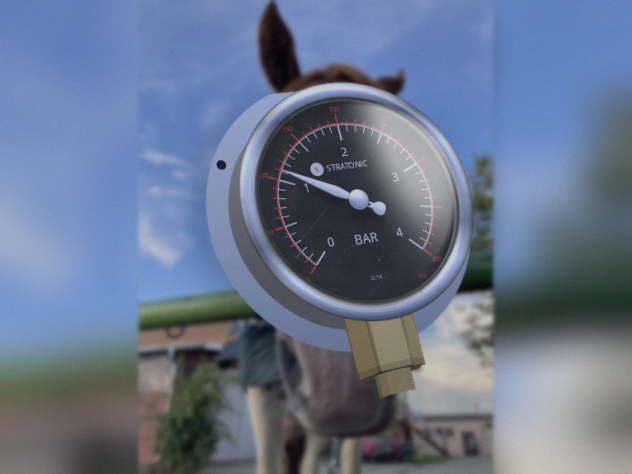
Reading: 1.1 bar
